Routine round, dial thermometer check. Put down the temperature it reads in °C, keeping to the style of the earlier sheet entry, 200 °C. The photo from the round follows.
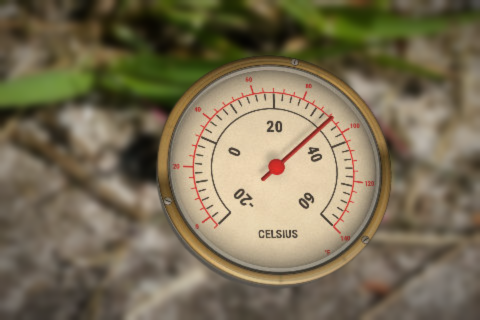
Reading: 34 °C
